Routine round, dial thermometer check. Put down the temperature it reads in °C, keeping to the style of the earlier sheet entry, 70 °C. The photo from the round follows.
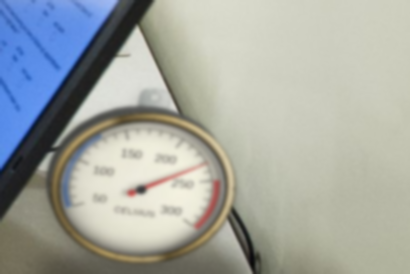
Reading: 230 °C
